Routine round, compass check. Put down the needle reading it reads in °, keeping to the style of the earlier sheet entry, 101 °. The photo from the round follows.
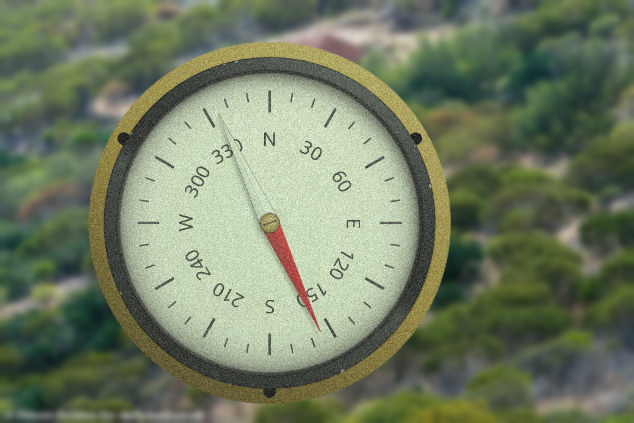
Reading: 155 °
